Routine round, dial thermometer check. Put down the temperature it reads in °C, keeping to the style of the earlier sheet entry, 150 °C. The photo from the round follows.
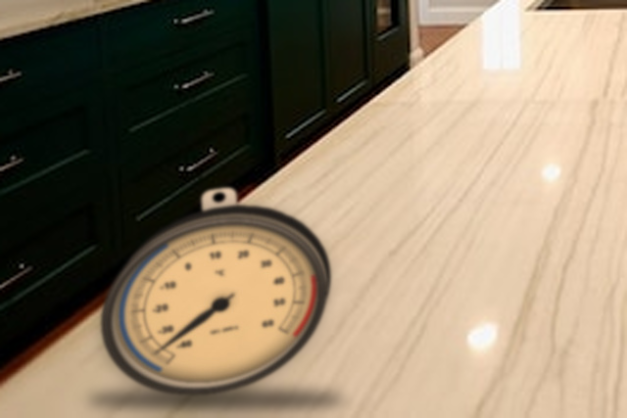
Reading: -35 °C
